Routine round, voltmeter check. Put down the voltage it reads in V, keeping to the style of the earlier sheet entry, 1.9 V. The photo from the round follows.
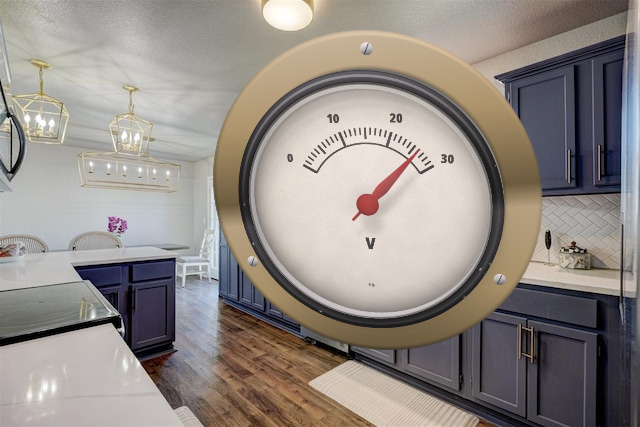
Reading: 26 V
